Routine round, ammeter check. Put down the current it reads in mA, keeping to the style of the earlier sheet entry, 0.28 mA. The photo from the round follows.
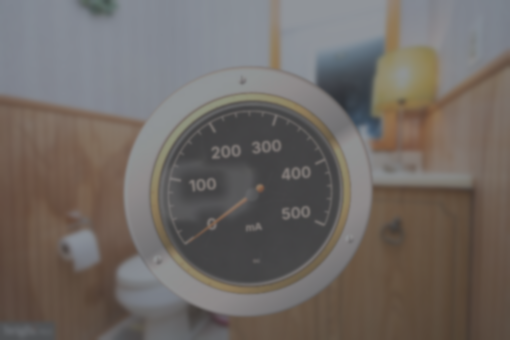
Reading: 0 mA
